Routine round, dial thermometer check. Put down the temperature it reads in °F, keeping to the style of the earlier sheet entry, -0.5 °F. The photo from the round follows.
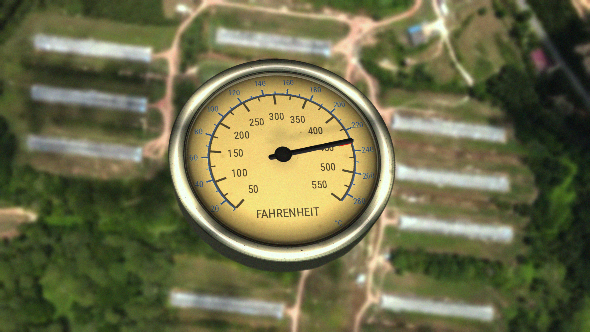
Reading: 450 °F
